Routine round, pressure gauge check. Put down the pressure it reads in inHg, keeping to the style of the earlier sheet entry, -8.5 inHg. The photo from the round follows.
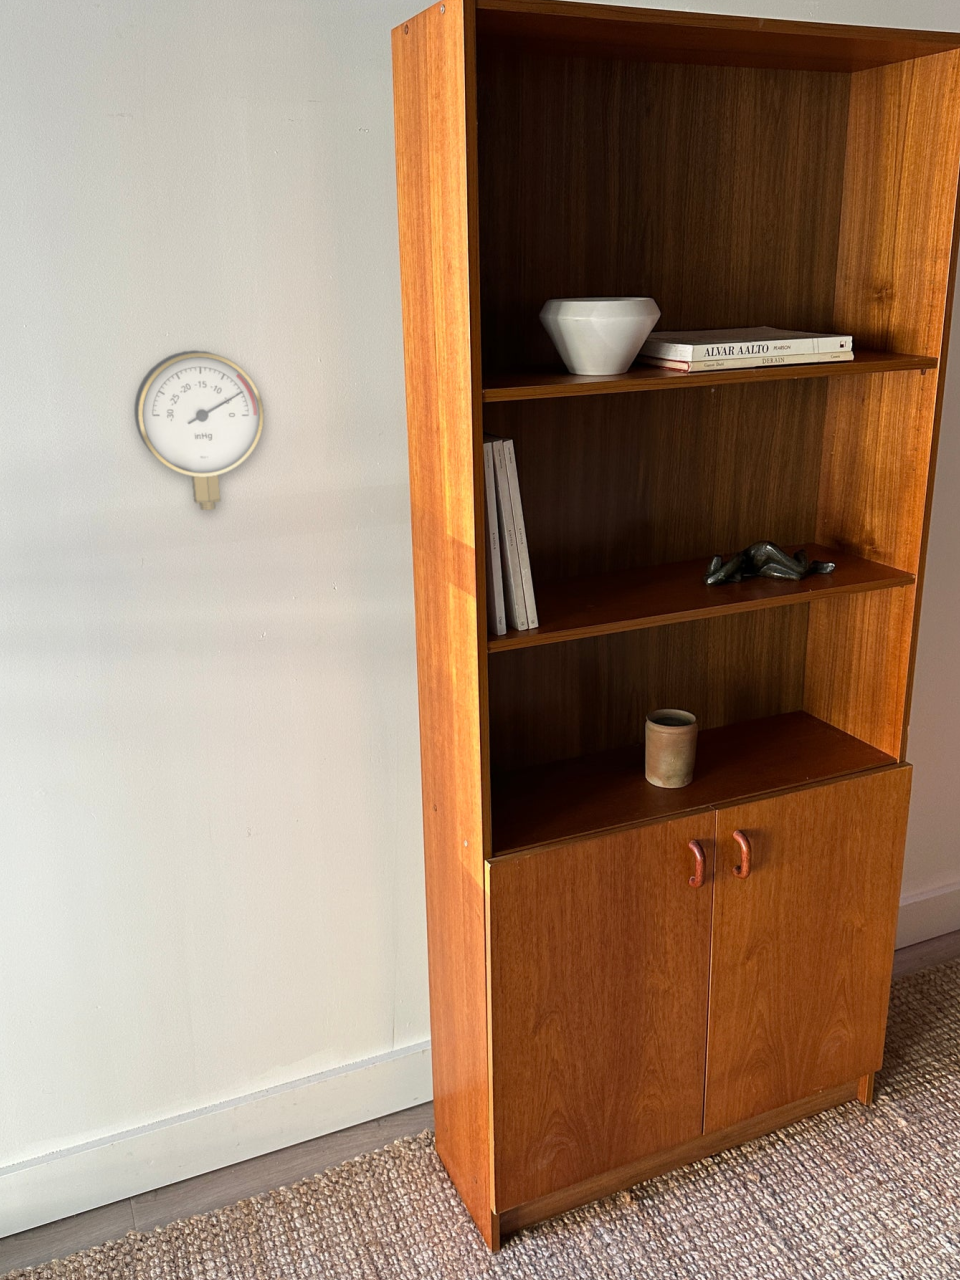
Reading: -5 inHg
